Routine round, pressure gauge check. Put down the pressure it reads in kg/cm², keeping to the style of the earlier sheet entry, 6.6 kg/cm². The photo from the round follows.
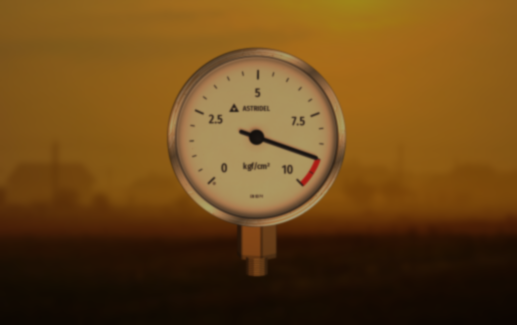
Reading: 9 kg/cm²
